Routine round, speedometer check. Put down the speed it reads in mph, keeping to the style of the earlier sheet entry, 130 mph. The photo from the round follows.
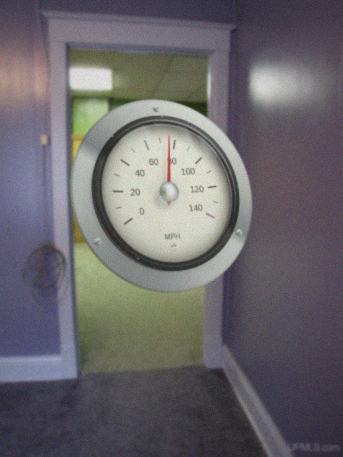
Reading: 75 mph
